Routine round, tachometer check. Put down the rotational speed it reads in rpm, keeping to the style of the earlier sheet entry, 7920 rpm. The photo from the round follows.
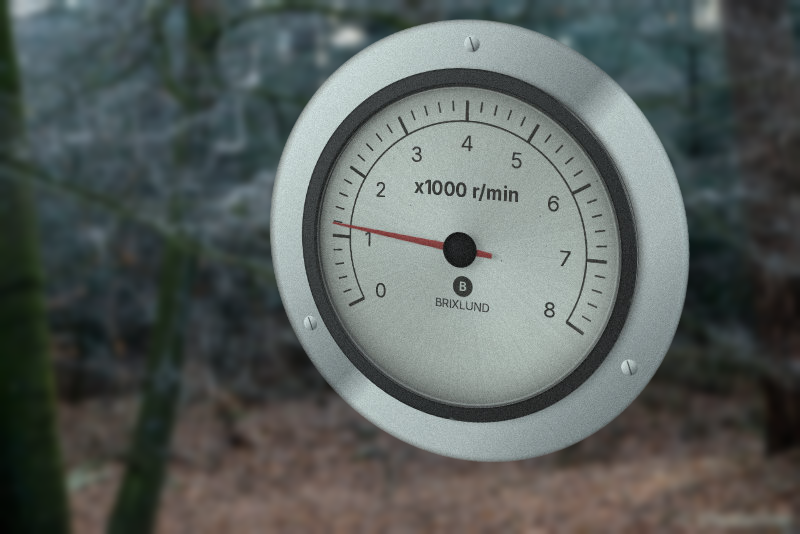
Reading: 1200 rpm
